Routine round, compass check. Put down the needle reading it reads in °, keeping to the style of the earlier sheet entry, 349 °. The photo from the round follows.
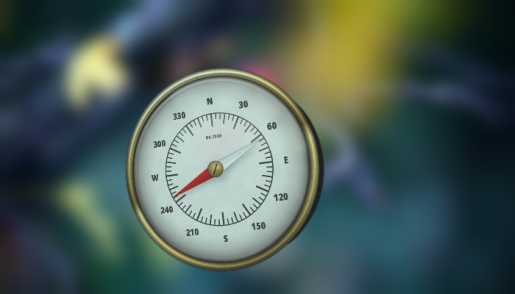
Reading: 245 °
